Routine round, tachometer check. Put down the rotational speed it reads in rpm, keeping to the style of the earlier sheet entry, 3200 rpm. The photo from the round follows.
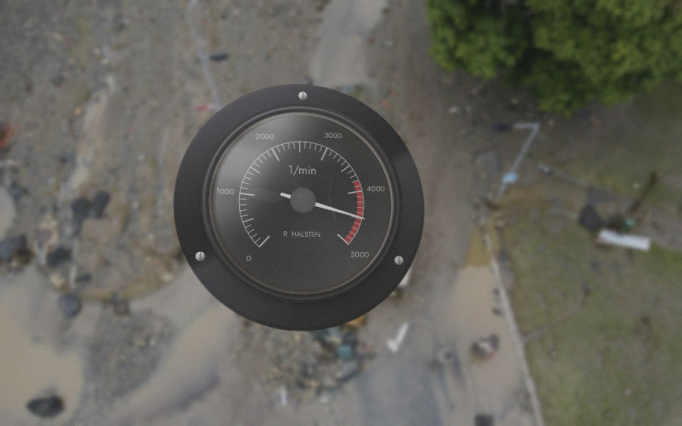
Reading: 4500 rpm
